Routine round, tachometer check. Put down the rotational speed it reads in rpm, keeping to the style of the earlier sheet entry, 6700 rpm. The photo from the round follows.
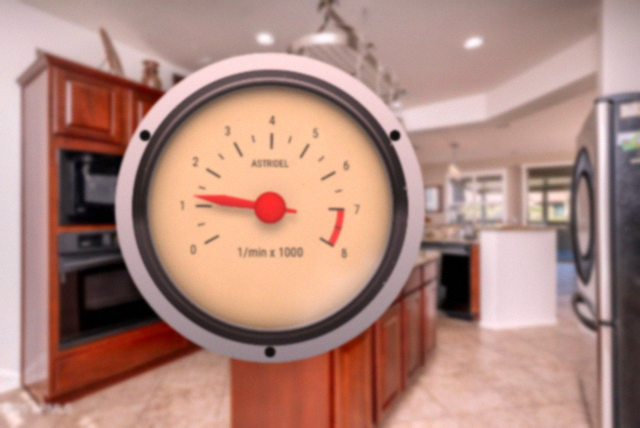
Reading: 1250 rpm
